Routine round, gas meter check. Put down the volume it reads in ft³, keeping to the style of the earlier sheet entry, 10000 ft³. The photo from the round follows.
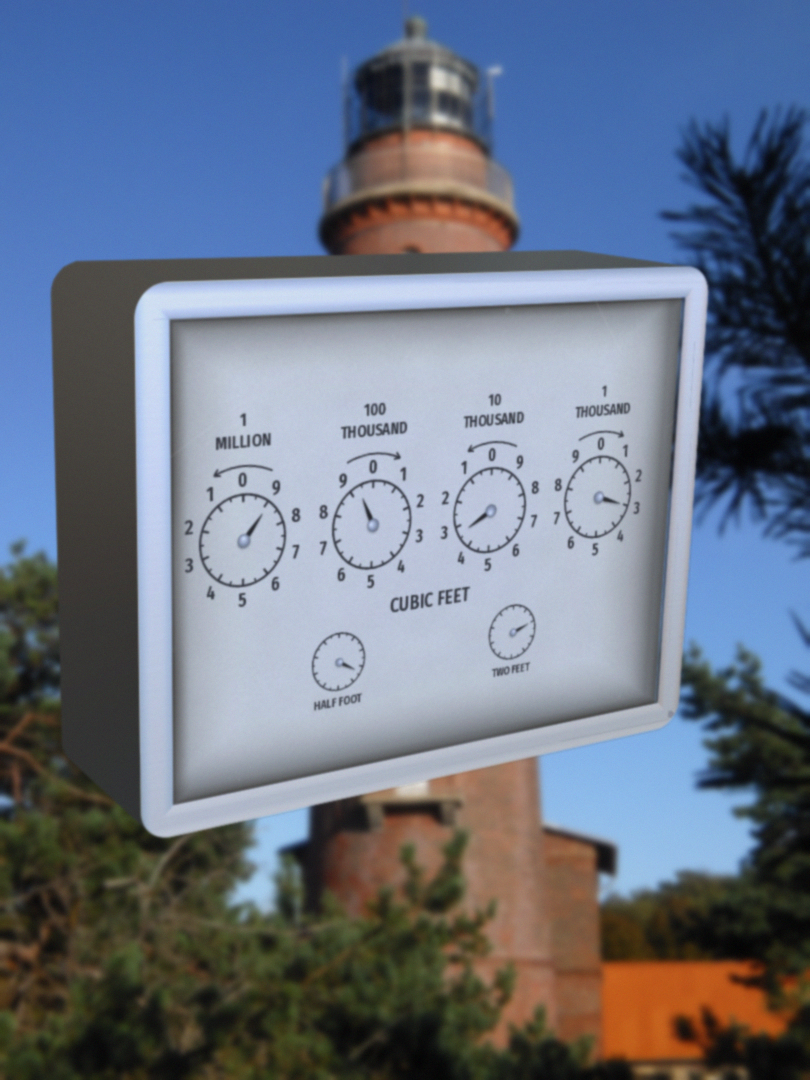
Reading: 893300 ft³
